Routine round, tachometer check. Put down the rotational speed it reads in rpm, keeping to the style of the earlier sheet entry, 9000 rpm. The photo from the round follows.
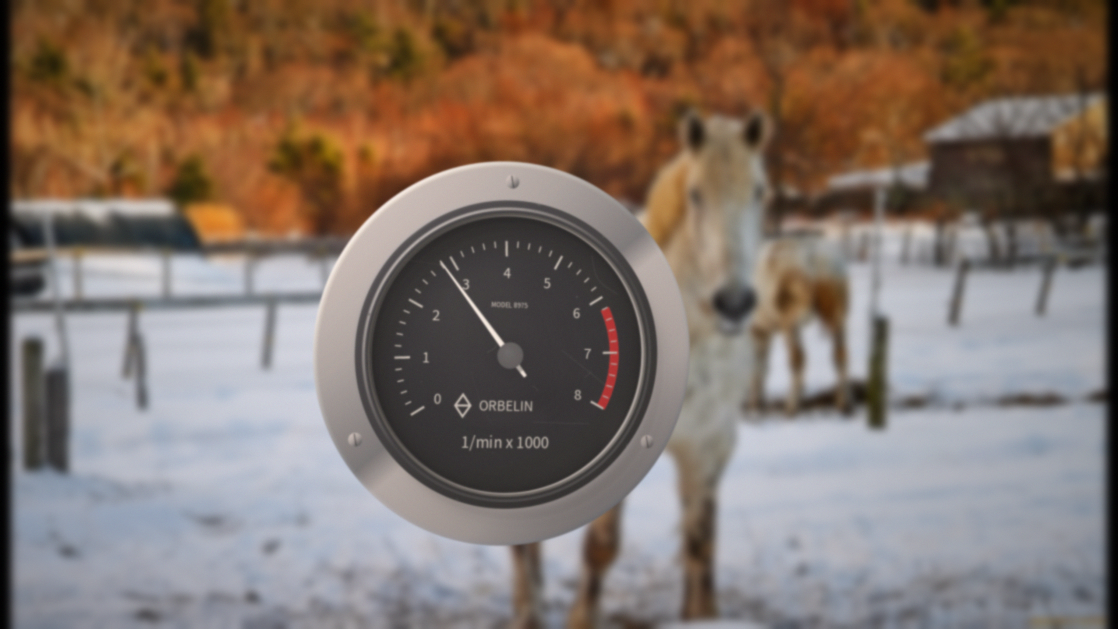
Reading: 2800 rpm
